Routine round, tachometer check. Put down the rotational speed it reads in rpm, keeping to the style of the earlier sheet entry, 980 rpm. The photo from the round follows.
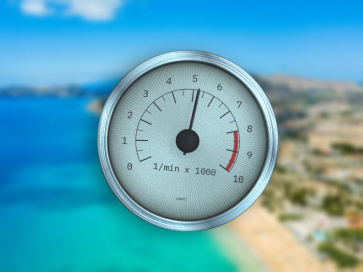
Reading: 5250 rpm
